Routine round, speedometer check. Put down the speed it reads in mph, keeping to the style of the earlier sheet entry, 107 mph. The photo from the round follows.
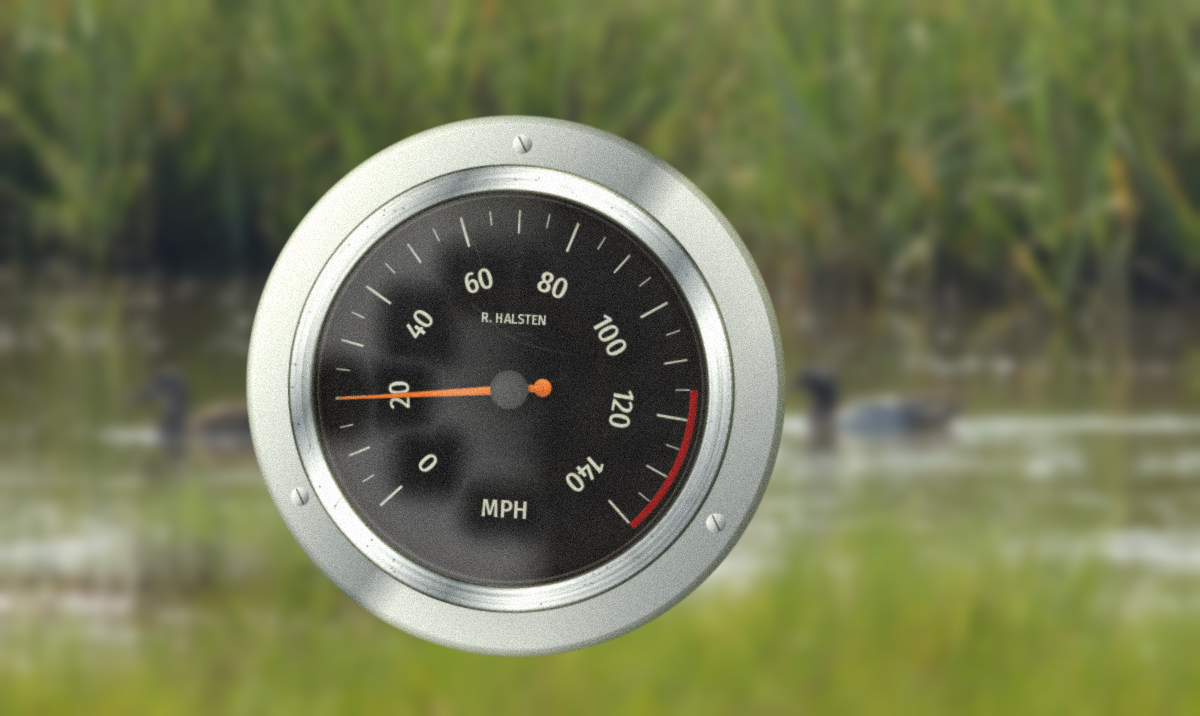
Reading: 20 mph
